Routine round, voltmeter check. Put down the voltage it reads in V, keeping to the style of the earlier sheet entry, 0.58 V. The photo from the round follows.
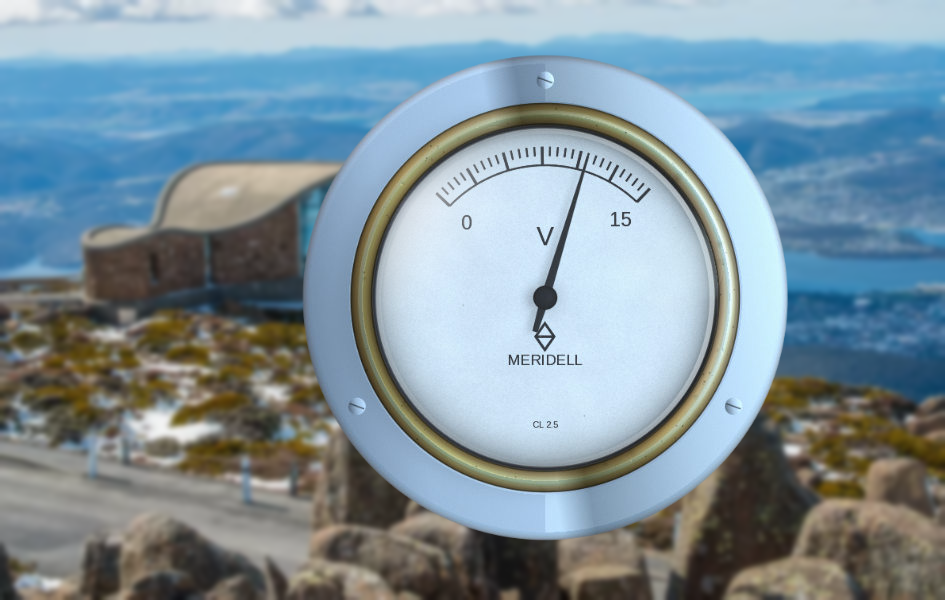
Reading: 10.5 V
